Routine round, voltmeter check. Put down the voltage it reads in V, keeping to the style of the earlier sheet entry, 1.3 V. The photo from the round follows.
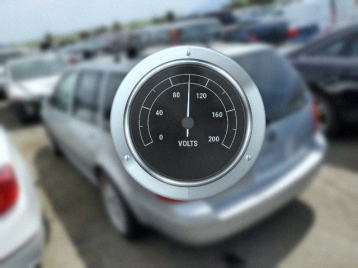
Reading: 100 V
